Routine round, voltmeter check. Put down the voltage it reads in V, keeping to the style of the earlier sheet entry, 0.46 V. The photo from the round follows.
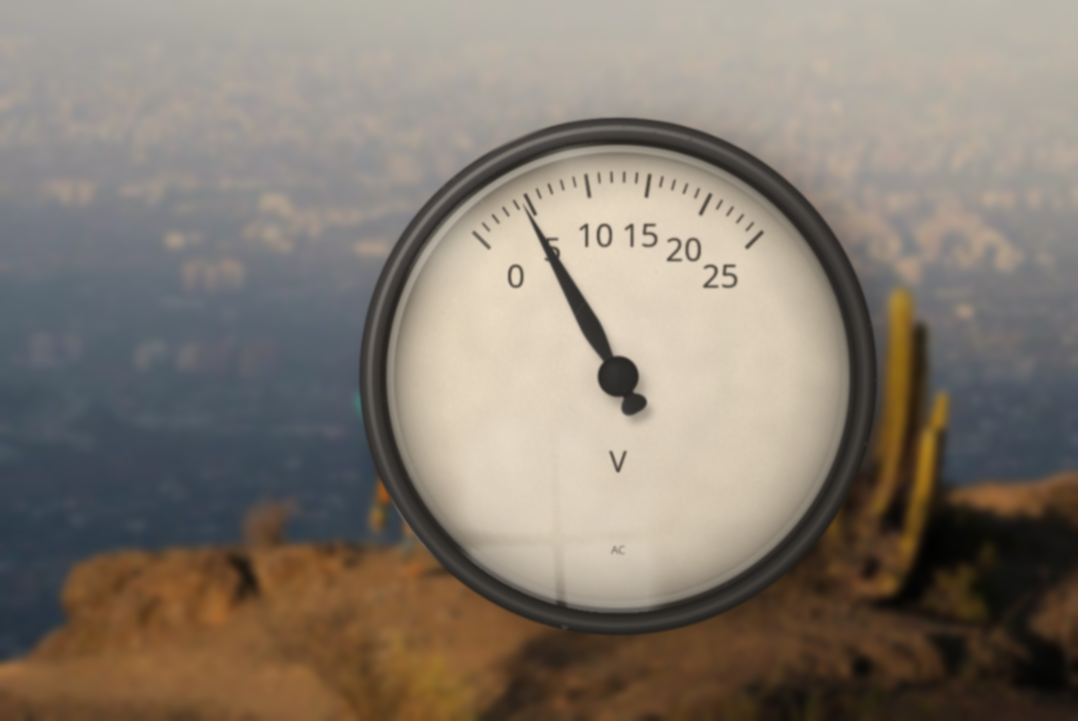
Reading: 4.5 V
